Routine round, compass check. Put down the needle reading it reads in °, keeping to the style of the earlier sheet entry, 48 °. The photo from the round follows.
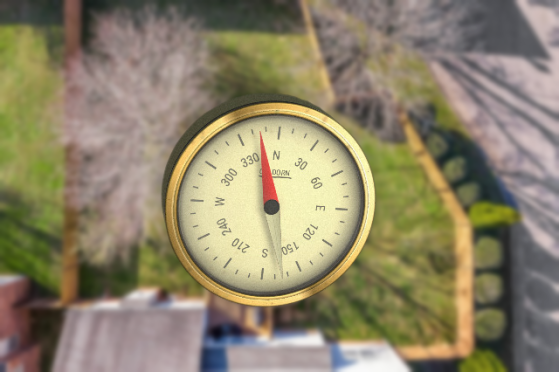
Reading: 345 °
